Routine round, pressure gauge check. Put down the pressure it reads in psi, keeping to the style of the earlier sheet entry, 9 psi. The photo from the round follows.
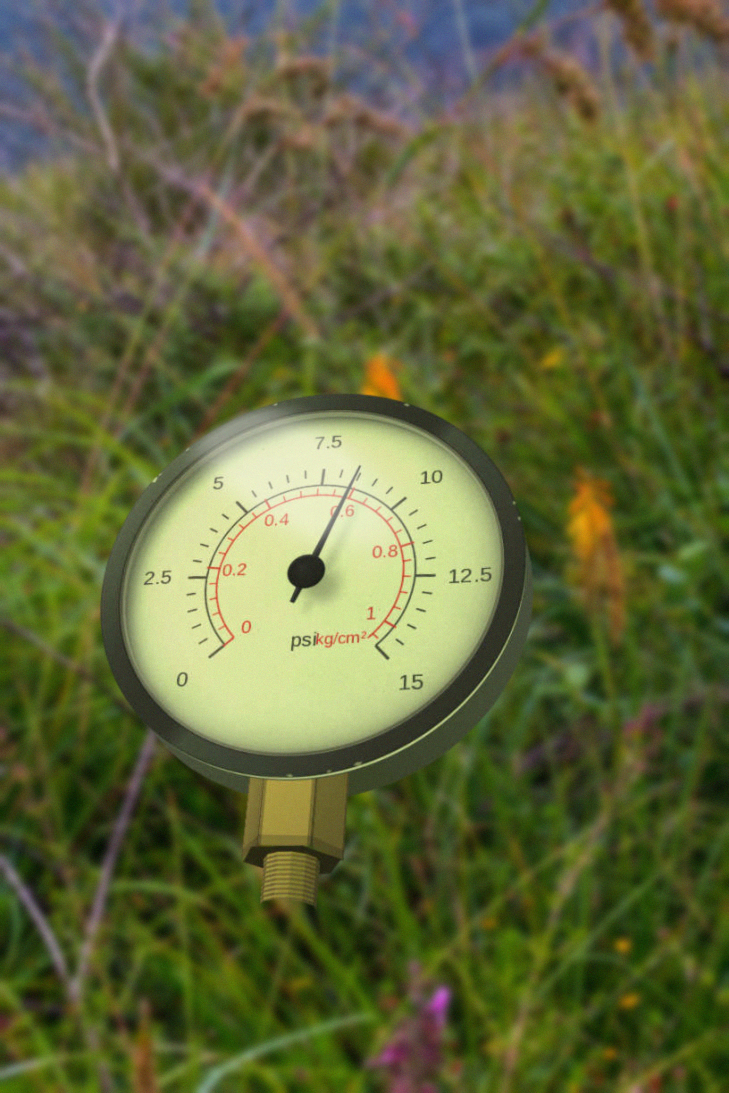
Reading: 8.5 psi
